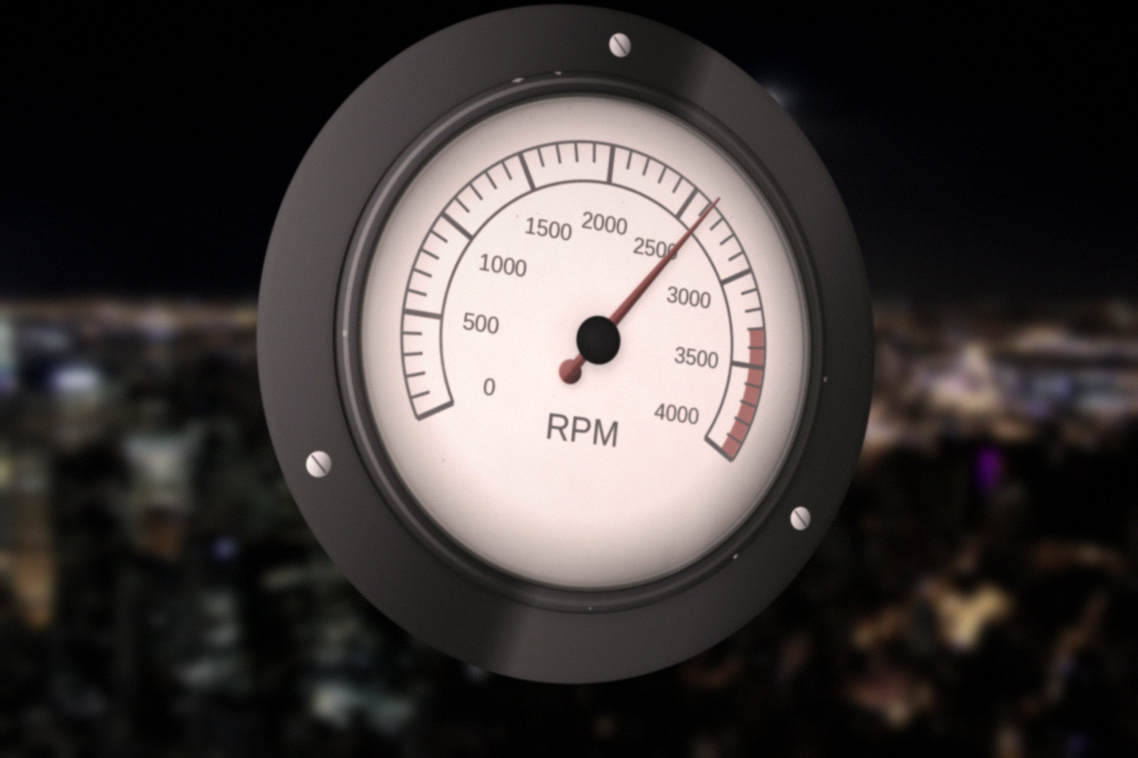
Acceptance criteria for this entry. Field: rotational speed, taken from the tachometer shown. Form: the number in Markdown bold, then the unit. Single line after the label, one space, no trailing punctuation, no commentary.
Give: **2600** rpm
